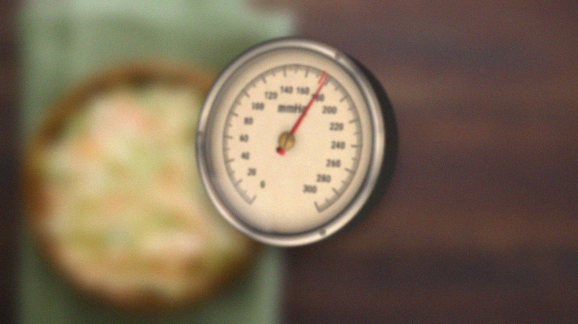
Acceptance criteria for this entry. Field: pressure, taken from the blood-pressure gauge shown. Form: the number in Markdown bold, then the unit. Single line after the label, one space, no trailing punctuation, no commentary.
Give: **180** mmHg
